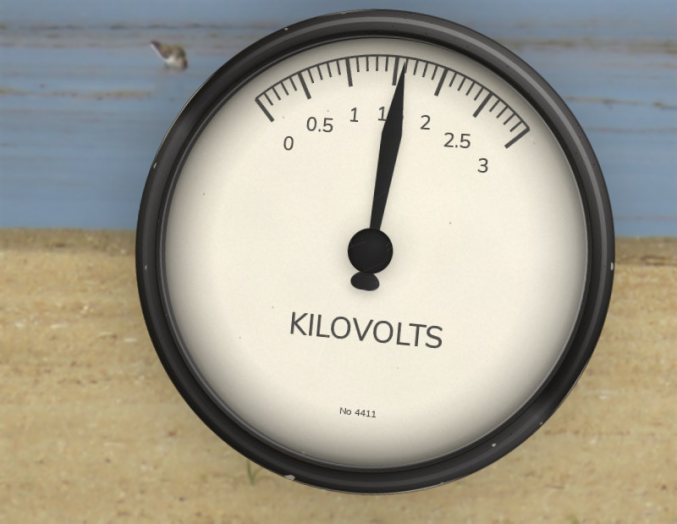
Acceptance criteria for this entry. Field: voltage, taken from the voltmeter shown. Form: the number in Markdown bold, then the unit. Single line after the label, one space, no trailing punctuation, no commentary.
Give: **1.6** kV
